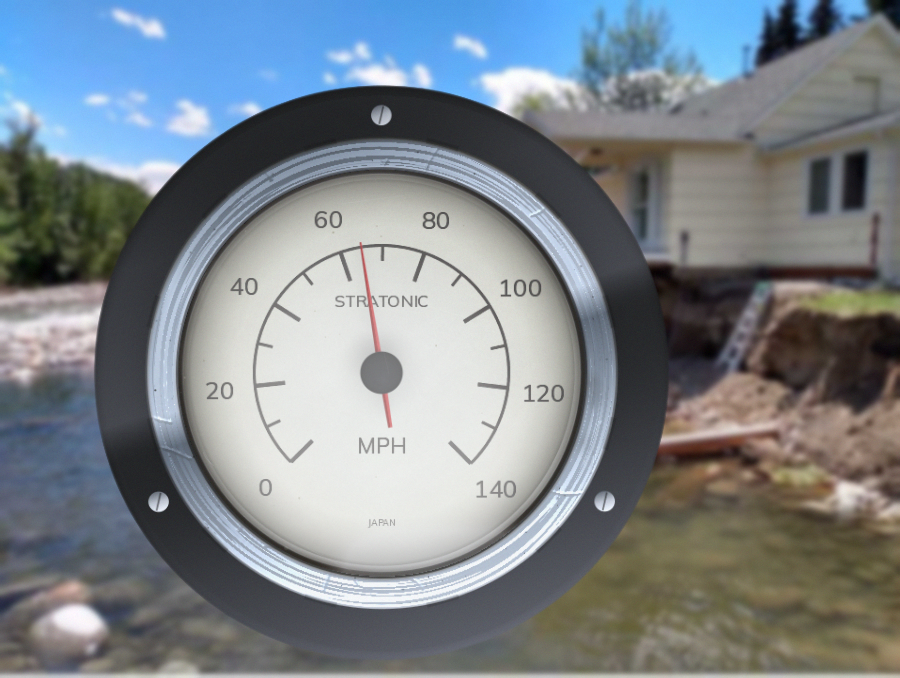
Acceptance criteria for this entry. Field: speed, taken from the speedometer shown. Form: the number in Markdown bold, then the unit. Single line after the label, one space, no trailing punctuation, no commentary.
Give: **65** mph
